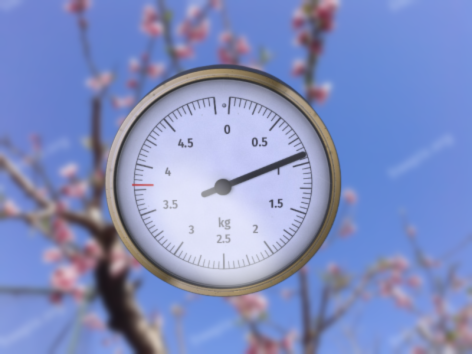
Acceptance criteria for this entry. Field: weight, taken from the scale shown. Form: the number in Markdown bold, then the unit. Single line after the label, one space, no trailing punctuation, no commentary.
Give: **0.9** kg
